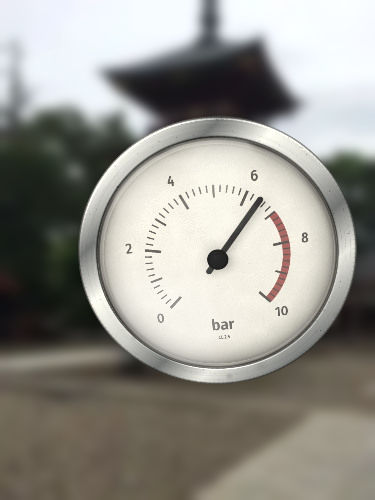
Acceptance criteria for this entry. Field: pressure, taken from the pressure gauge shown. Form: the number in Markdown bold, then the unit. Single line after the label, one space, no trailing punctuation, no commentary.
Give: **6.4** bar
